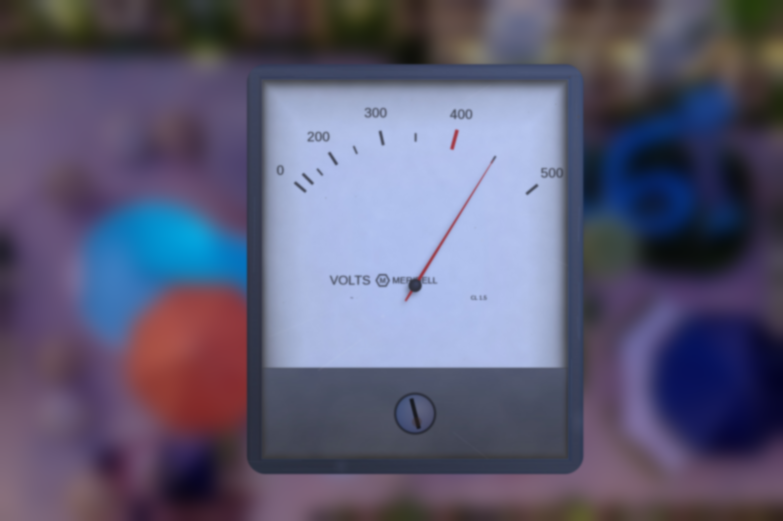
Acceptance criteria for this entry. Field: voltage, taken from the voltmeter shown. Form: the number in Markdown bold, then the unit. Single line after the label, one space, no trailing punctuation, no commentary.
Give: **450** V
